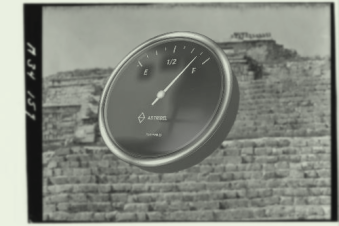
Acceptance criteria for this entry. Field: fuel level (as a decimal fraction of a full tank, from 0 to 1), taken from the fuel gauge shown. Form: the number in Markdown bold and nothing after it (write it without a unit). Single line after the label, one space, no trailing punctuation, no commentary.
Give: **0.875**
